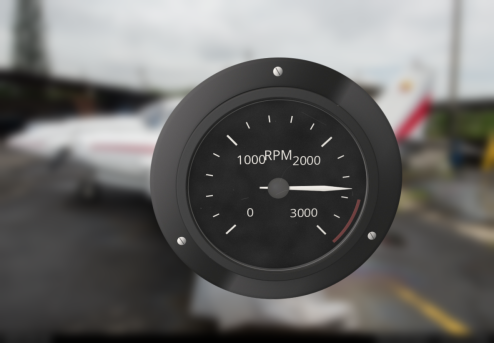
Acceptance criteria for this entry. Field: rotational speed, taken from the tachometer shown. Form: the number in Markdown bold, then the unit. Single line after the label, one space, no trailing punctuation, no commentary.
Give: **2500** rpm
